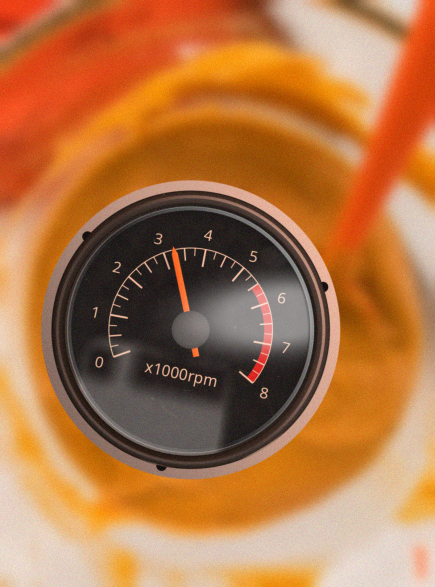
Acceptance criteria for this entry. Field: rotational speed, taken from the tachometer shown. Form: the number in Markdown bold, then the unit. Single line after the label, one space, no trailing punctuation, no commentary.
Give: **3250** rpm
